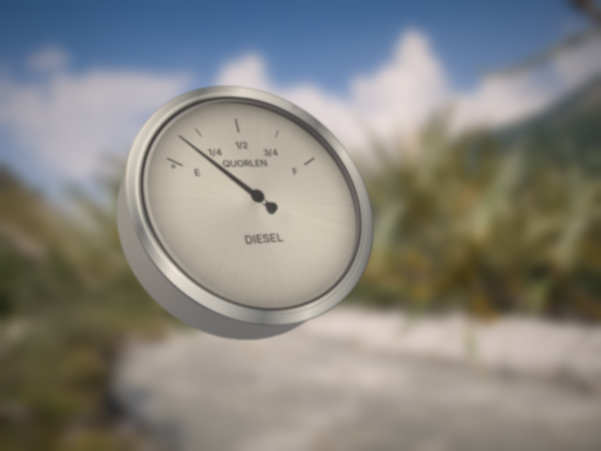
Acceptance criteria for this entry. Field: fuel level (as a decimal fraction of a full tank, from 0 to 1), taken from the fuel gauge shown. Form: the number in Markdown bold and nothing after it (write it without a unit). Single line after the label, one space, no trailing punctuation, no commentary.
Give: **0.125**
